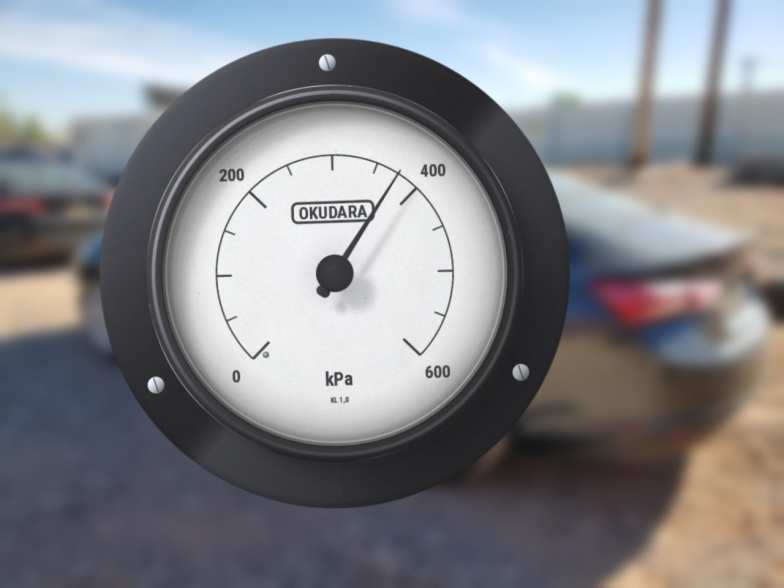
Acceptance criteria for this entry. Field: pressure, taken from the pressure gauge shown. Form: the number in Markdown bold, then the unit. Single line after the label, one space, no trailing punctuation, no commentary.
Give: **375** kPa
